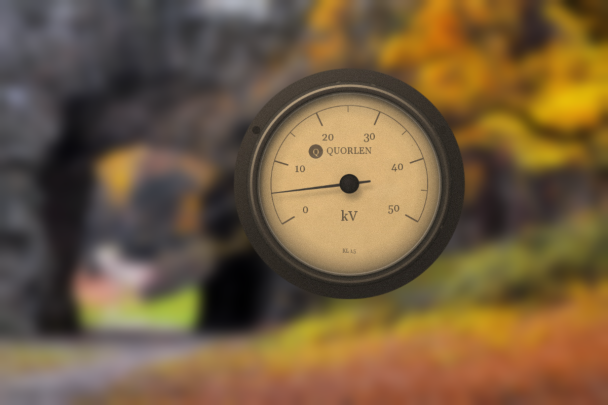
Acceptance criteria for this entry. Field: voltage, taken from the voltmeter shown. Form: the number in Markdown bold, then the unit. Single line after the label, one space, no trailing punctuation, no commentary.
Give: **5** kV
